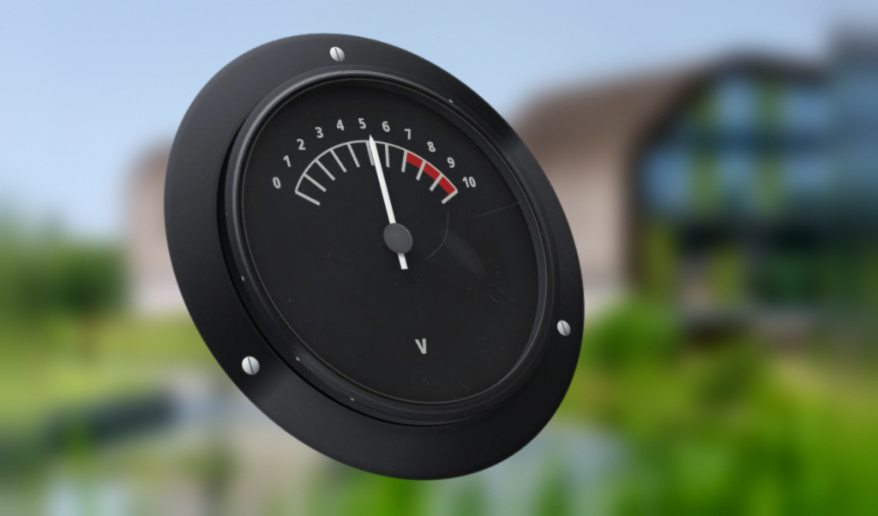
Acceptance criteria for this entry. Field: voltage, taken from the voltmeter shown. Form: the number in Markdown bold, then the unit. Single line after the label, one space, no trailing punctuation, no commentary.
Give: **5** V
